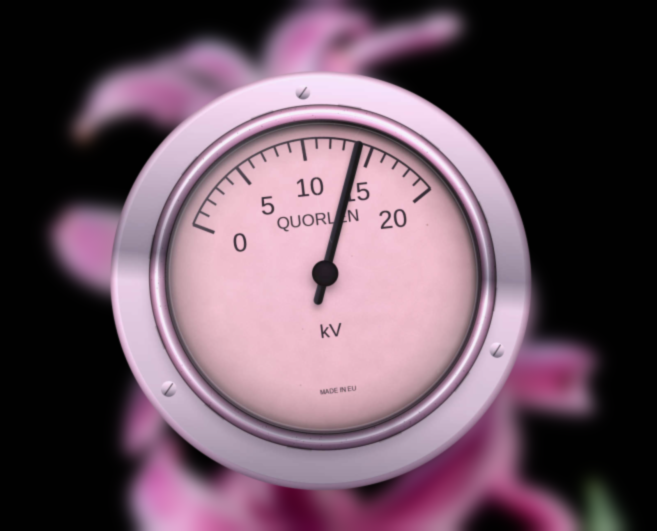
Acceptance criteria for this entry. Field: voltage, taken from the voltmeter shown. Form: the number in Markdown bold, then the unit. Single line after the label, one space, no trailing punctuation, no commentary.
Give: **14** kV
